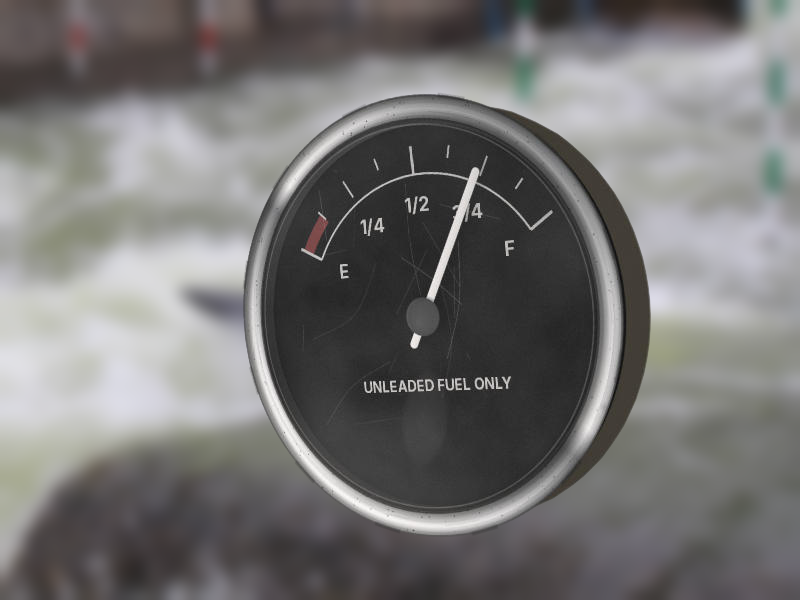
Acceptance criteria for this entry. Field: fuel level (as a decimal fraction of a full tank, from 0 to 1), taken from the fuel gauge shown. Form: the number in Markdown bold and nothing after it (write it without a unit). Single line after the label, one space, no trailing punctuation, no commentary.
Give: **0.75**
